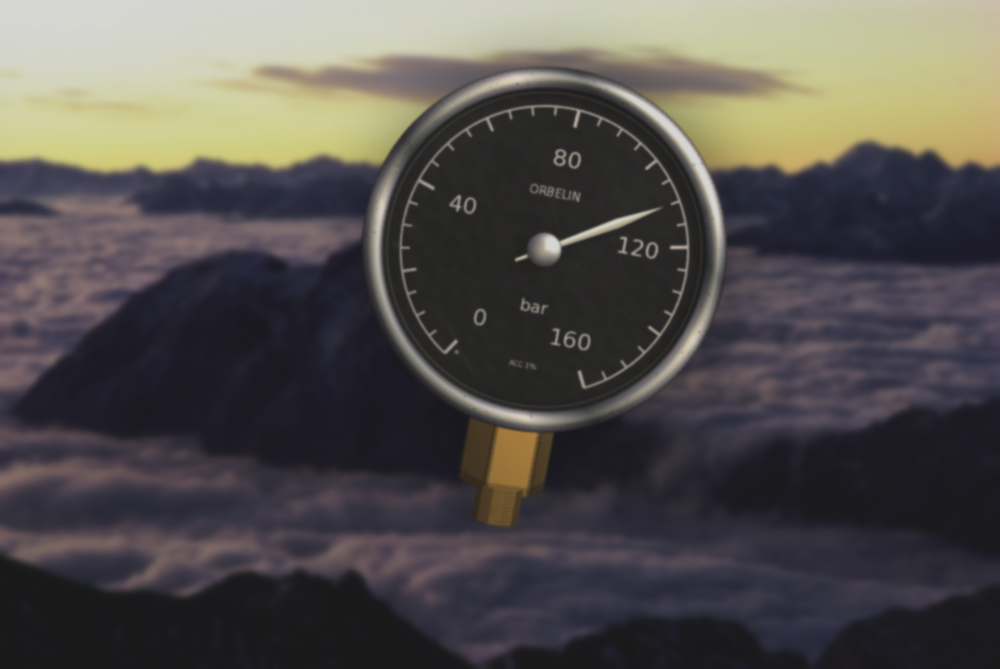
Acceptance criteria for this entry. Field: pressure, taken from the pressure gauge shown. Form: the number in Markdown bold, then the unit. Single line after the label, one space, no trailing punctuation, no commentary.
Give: **110** bar
